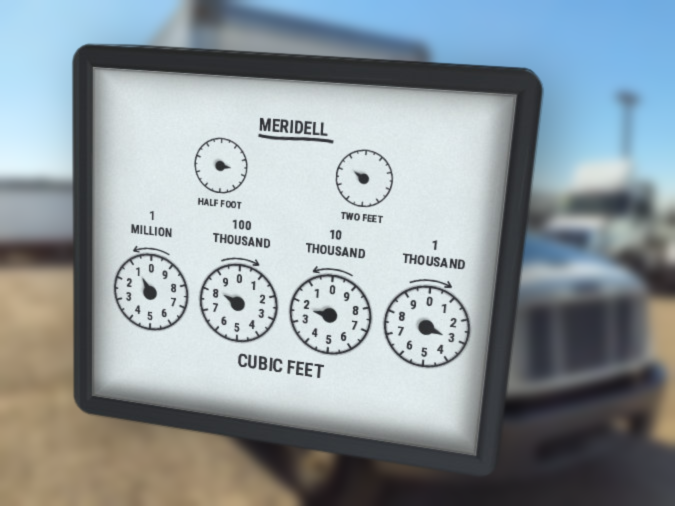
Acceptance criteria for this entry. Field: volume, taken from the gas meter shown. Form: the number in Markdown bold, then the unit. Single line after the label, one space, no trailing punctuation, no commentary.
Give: **82300** ft³
